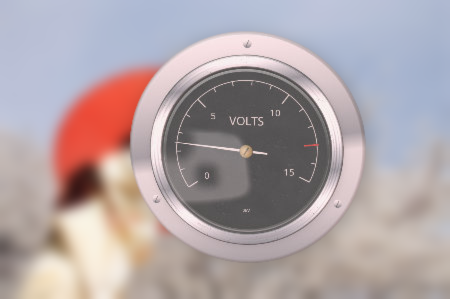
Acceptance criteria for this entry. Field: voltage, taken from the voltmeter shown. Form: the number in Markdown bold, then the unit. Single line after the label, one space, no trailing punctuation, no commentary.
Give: **2.5** V
